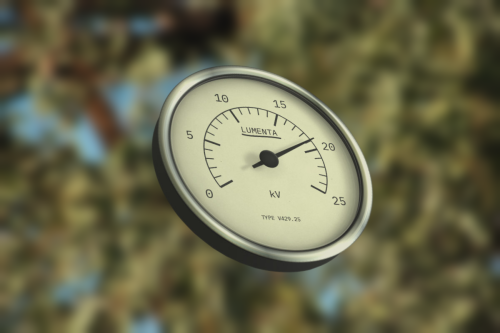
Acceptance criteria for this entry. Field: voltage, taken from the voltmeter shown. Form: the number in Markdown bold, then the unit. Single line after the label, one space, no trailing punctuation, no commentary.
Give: **19** kV
